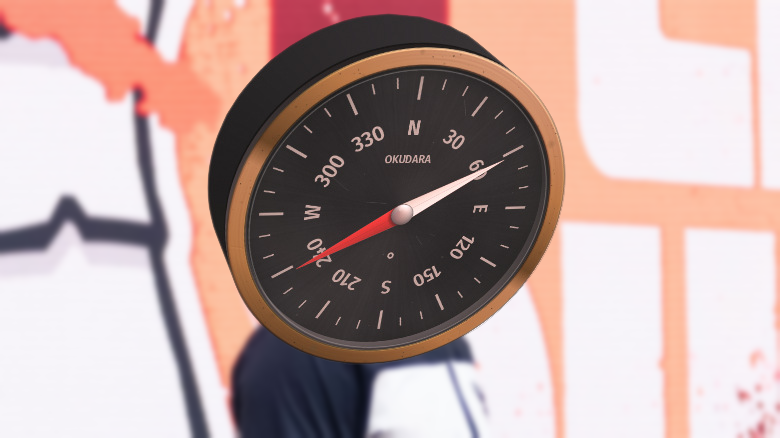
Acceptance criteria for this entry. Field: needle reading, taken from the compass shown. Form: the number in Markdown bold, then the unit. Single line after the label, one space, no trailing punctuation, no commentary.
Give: **240** °
